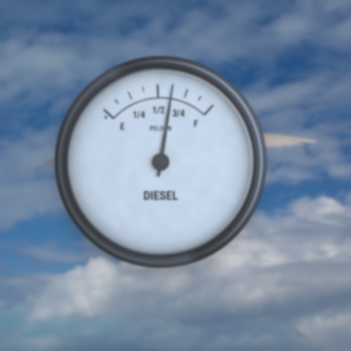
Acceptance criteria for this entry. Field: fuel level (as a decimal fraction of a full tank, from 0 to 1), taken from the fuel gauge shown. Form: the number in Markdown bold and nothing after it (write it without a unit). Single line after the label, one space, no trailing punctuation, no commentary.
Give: **0.625**
